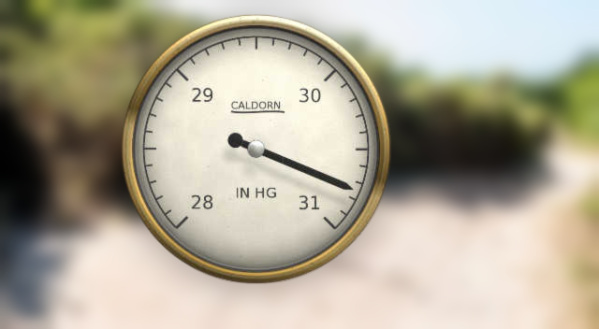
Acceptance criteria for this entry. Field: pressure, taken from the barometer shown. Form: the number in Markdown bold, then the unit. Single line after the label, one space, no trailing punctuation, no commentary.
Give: **30.75** inHg
